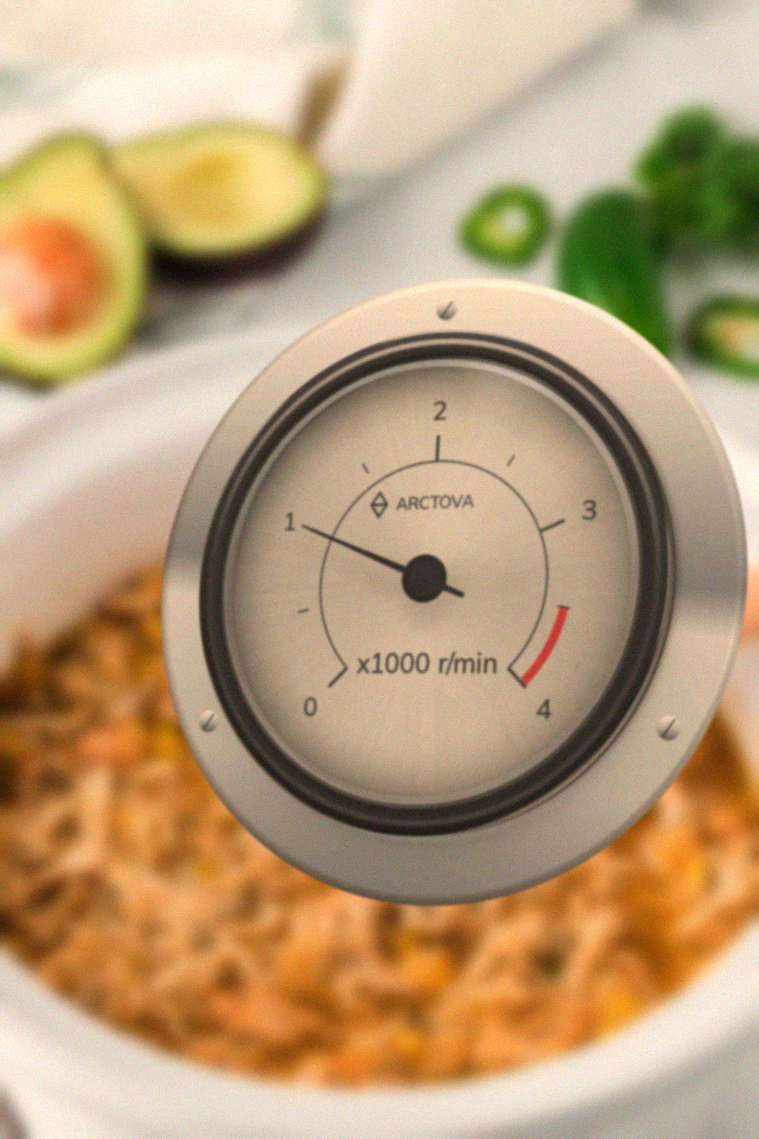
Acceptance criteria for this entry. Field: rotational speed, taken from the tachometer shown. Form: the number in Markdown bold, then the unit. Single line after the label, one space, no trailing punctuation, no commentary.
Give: **1000** rpm
